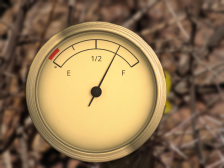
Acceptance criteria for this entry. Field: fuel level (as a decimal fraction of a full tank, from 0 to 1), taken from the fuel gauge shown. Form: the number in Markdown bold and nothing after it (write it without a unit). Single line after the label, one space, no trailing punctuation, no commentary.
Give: **0.75**
